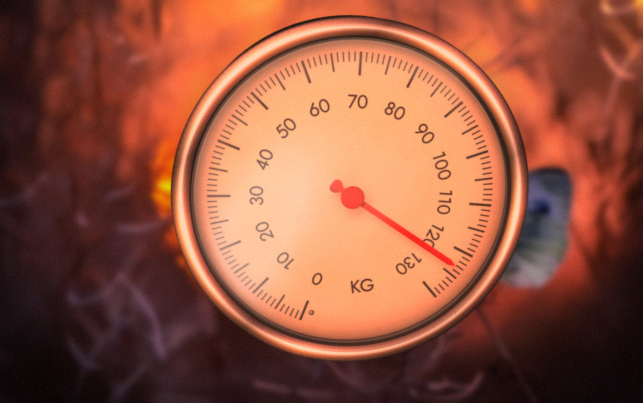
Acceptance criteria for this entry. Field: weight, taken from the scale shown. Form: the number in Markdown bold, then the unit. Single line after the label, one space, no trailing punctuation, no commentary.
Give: **123** kg
